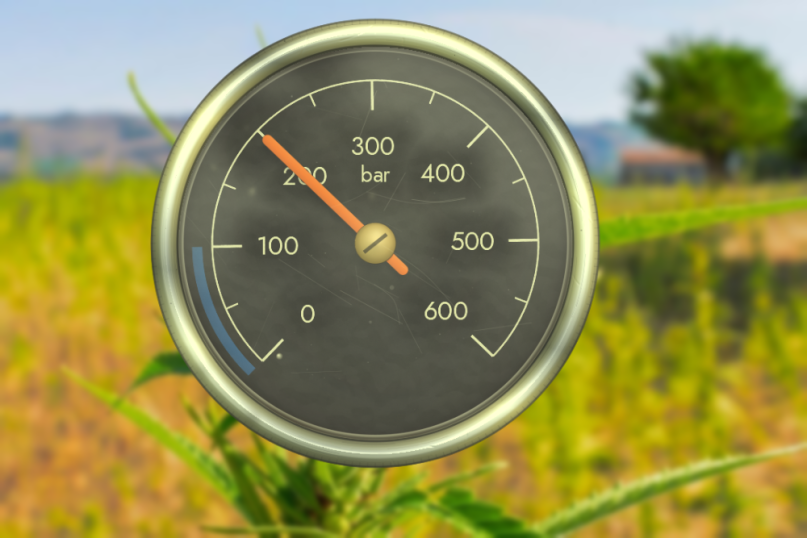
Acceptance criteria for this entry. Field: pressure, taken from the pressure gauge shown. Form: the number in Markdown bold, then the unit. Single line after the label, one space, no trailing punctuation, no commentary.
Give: **200** bar
